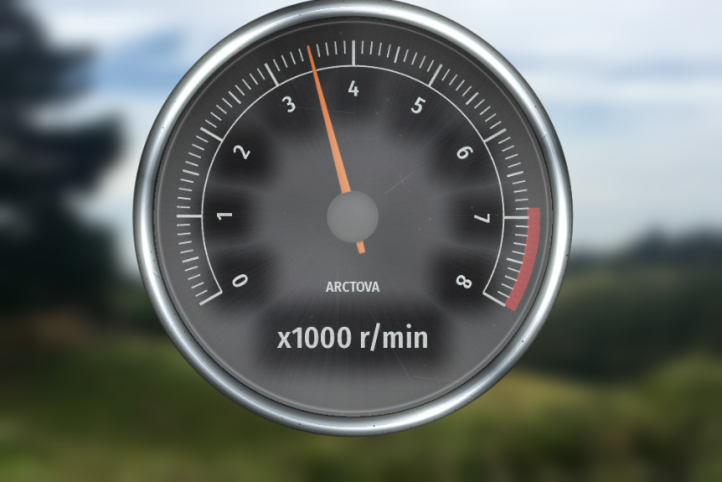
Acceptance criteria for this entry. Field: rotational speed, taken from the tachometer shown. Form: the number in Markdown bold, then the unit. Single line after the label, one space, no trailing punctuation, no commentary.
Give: **3500** rpm
